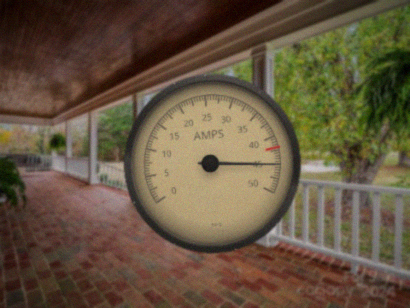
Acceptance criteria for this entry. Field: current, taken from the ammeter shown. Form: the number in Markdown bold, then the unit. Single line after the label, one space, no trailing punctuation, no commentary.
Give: **45** A
